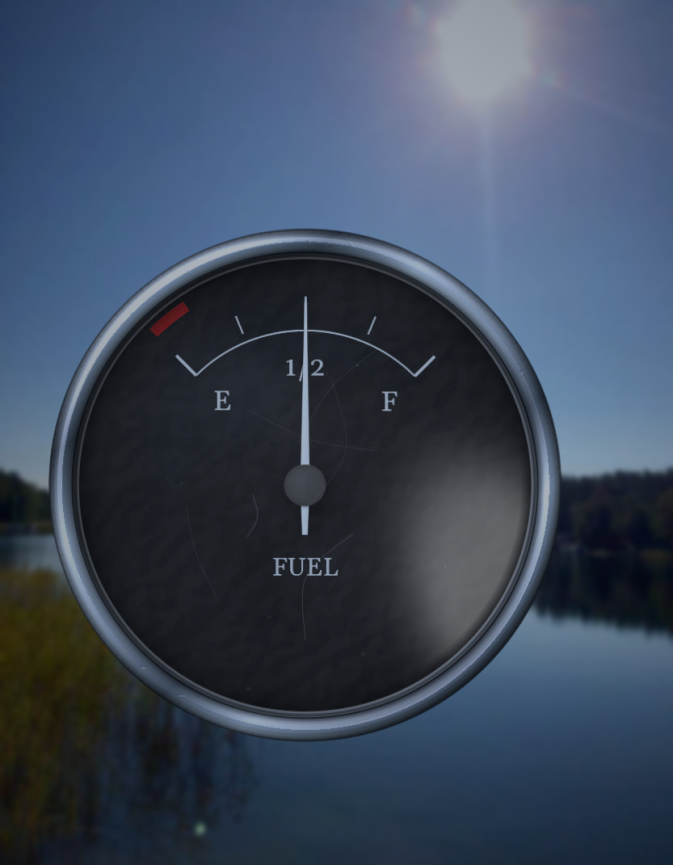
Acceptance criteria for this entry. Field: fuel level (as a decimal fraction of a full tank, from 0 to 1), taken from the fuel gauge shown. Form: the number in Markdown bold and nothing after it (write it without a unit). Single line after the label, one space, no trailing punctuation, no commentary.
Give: **0.5**
